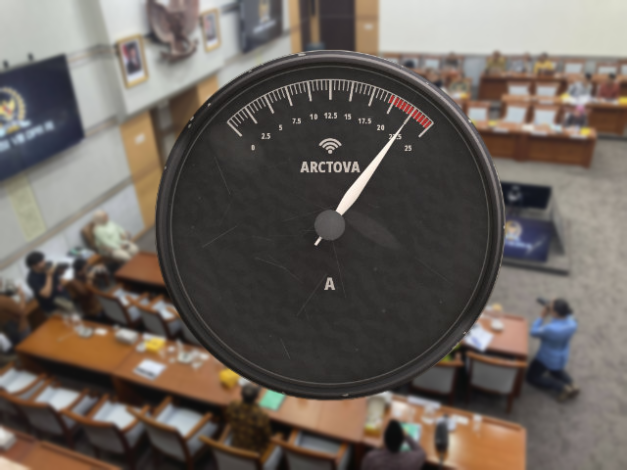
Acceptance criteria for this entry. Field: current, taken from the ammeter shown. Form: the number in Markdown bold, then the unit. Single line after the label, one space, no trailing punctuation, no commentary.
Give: **22.5** A
